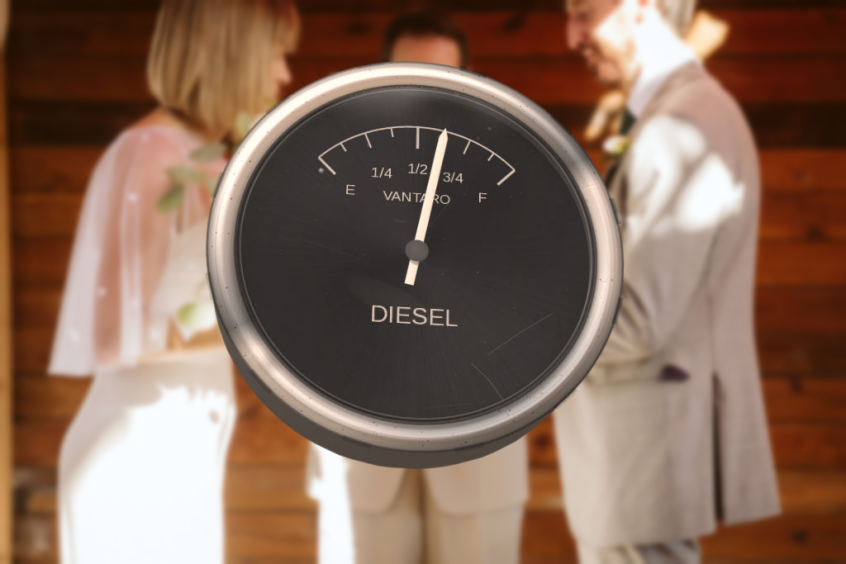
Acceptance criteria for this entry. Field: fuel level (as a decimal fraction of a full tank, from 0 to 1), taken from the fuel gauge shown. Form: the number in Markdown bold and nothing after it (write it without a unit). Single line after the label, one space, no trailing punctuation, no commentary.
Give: **0.625**
